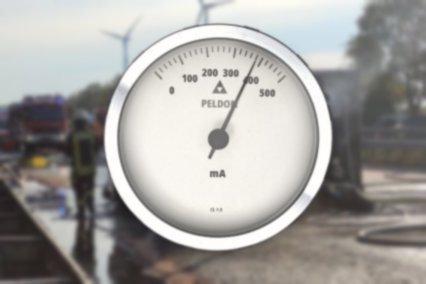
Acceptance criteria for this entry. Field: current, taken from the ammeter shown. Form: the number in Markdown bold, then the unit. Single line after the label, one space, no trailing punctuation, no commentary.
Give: **380** mA
